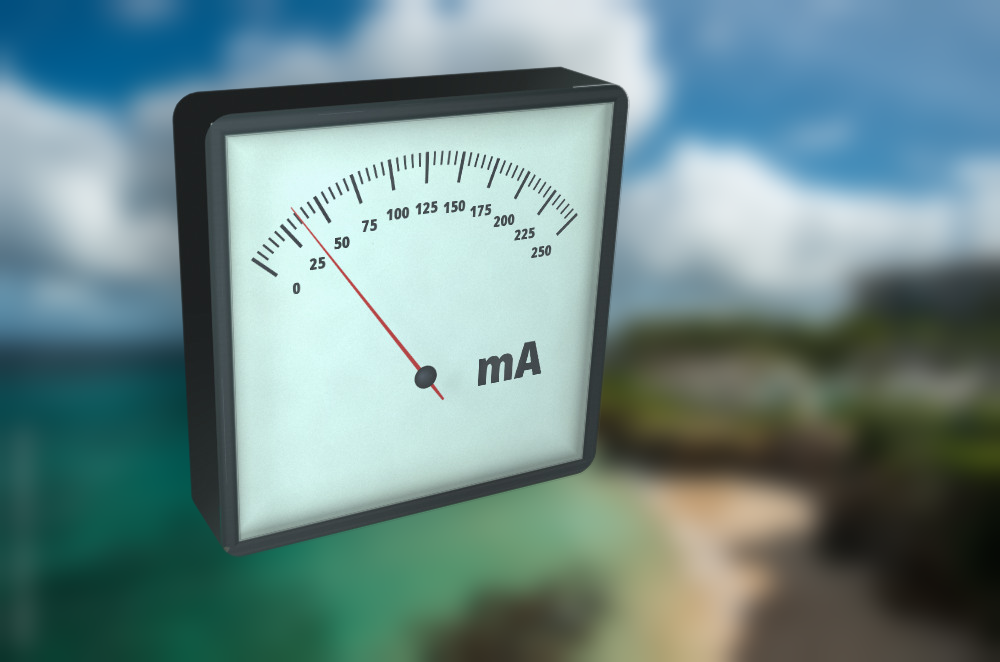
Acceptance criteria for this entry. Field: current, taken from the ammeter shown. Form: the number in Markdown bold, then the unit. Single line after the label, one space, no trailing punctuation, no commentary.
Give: **35** mA
